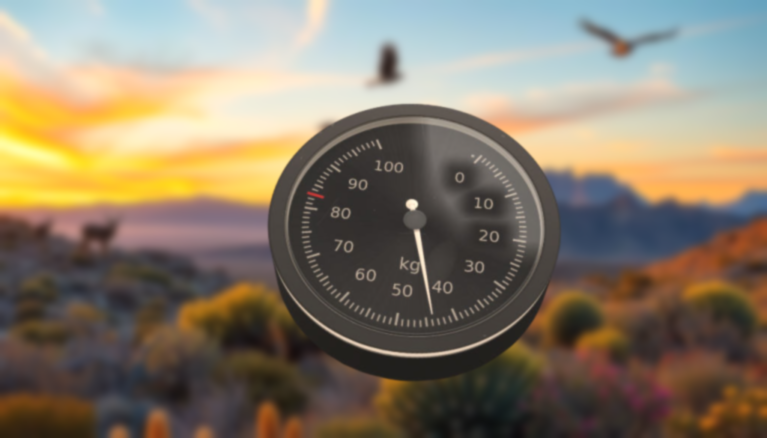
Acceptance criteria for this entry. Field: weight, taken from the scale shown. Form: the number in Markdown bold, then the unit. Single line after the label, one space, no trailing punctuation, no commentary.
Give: **44** kg
